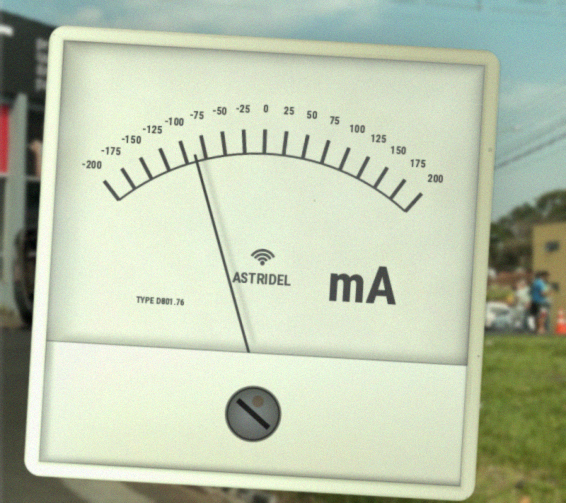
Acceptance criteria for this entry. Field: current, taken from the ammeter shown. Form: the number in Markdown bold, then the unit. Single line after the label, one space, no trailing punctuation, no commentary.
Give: **-87.5** mA
